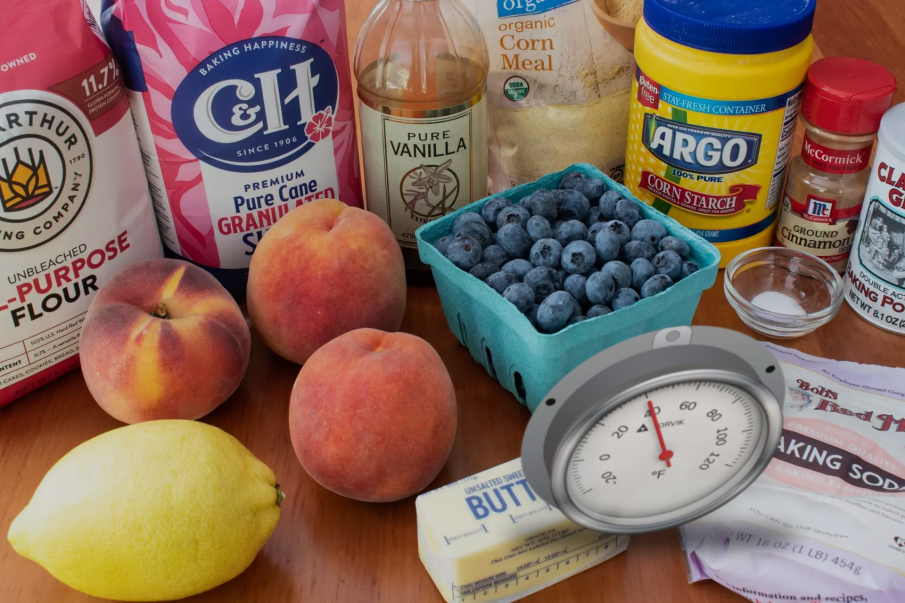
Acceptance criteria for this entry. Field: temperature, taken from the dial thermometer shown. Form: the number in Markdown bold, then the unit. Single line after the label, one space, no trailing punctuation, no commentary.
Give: **40** °F
